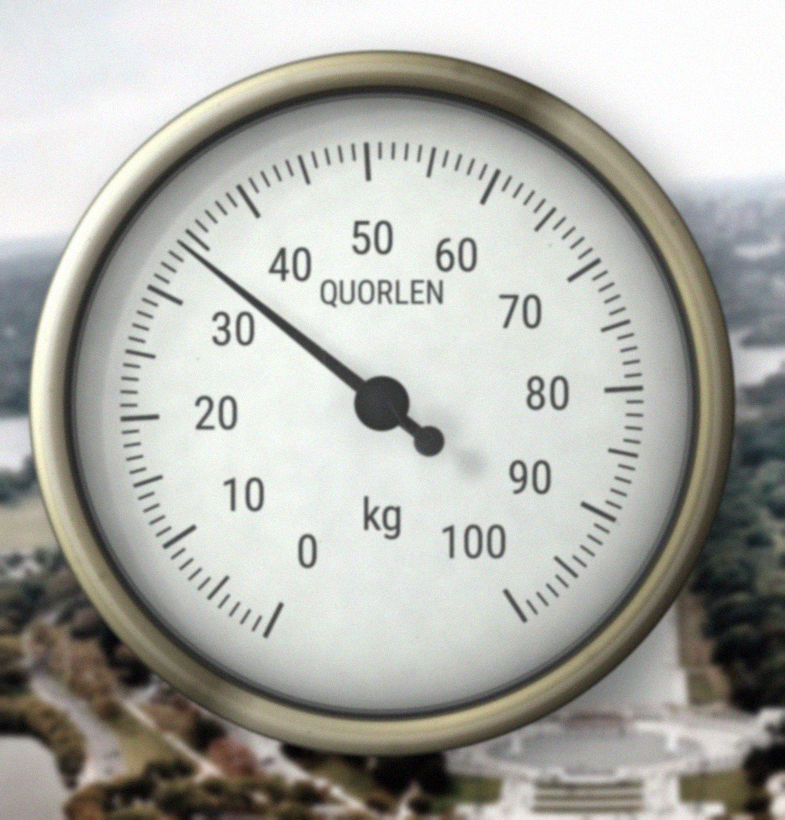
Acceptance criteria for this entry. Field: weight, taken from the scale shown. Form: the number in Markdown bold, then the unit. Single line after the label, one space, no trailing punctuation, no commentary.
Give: **34** kg
